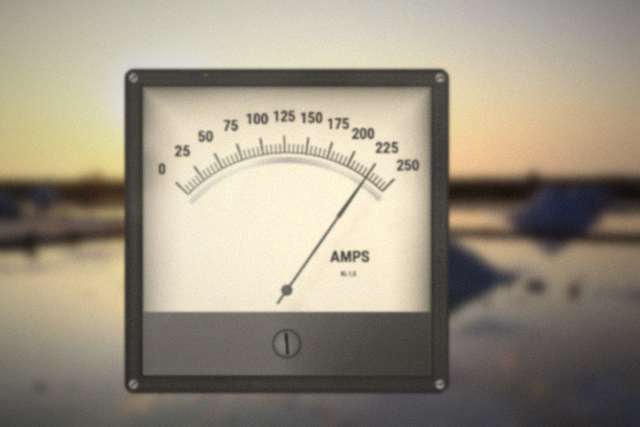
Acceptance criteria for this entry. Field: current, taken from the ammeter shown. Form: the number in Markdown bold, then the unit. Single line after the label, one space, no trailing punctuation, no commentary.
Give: **225** A
